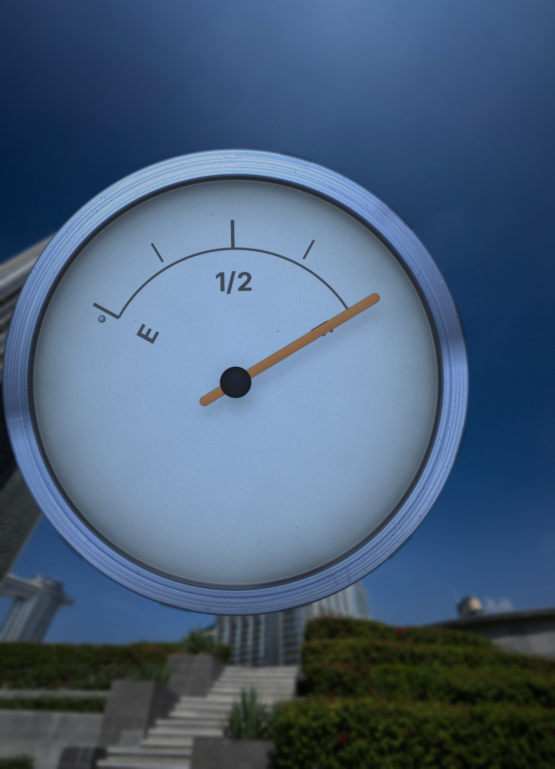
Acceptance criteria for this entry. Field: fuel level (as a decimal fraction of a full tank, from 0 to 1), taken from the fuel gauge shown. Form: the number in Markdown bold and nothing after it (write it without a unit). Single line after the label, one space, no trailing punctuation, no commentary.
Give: **1**
